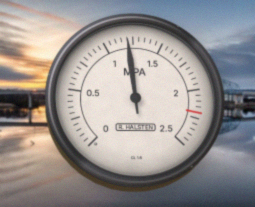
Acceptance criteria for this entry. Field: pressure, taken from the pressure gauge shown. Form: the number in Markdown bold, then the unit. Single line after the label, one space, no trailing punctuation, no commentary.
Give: **1.2** MPa
